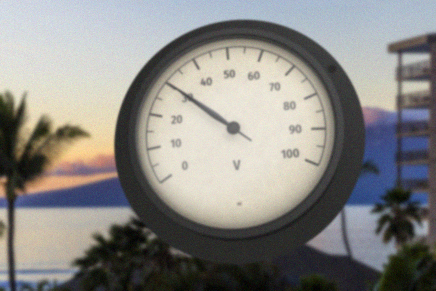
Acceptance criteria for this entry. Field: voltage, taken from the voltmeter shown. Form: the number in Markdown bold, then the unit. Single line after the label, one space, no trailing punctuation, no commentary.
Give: **30** V
